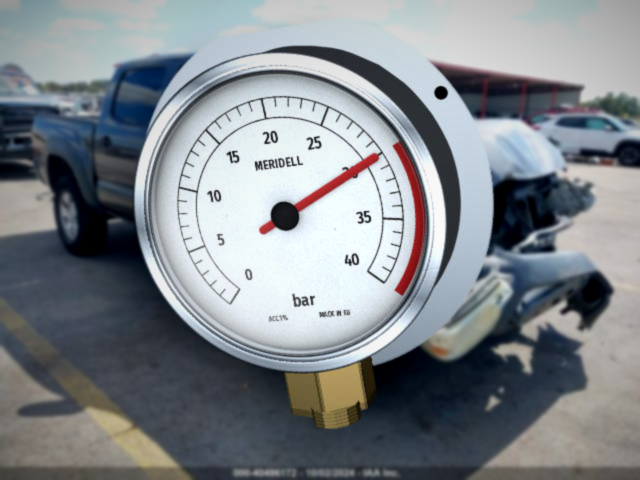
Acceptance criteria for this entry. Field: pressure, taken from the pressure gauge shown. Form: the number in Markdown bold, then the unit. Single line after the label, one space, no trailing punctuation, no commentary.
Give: **30** bar
